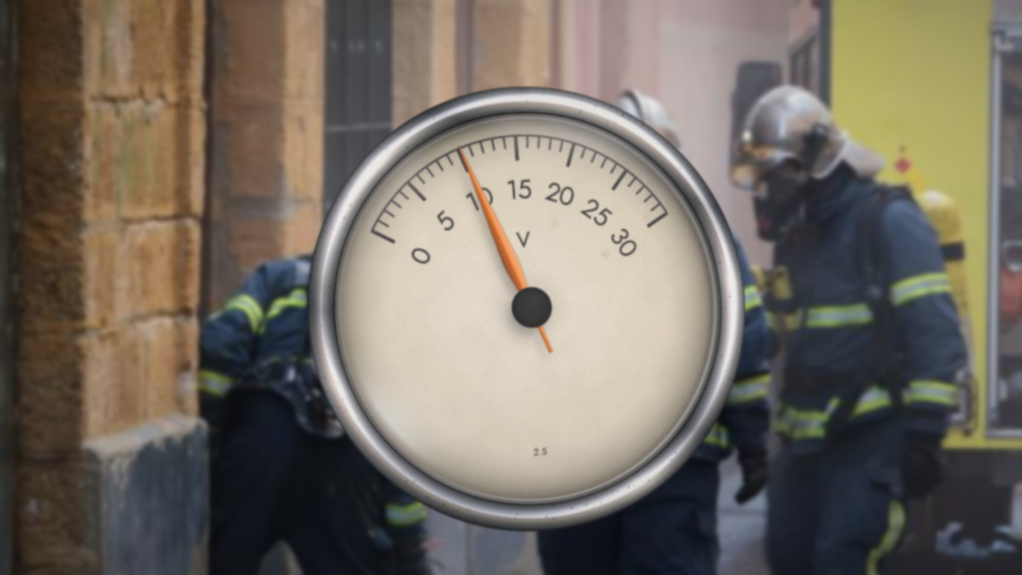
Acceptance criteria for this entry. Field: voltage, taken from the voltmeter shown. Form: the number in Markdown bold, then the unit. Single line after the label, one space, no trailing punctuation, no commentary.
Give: **10** V
